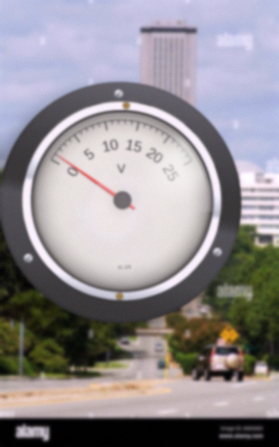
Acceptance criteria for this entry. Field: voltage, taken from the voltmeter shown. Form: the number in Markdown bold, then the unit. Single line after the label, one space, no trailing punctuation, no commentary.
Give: **1** V
